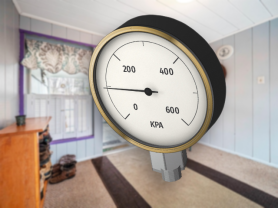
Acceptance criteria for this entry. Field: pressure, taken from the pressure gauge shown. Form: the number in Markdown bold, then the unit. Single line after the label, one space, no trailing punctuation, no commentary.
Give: **100** kPa
